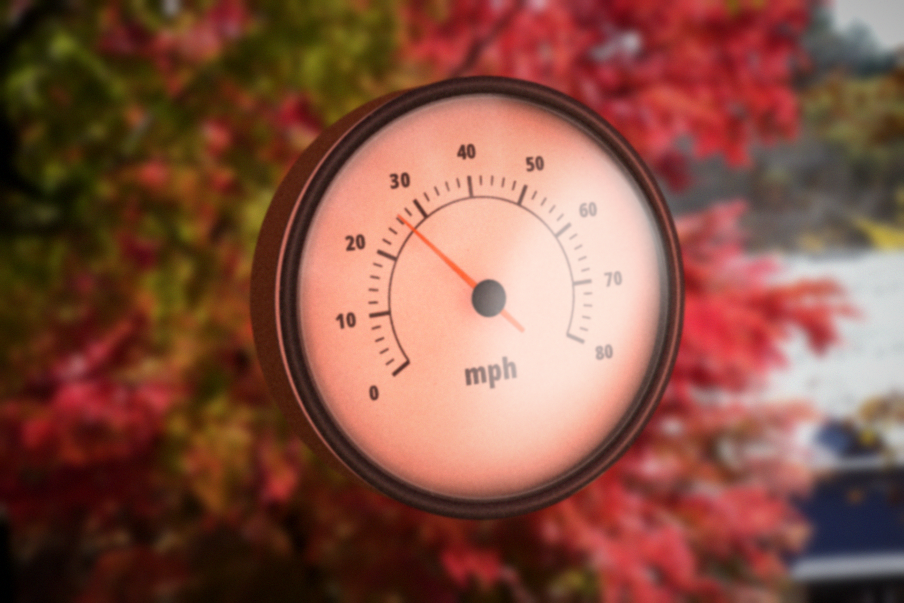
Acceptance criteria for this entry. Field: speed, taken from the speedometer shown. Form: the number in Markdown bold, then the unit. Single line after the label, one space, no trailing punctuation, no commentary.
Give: **26** mph
